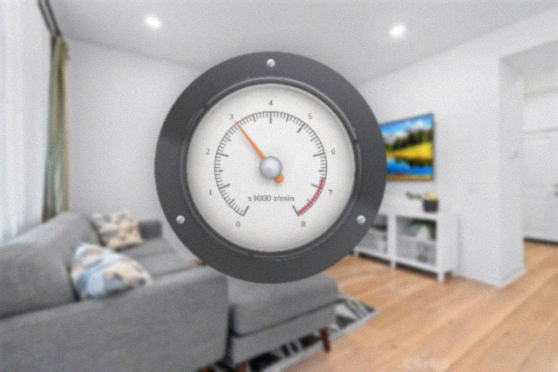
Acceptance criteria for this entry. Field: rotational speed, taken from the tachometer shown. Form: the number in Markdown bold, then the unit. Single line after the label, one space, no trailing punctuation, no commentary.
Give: **3000** rpm
